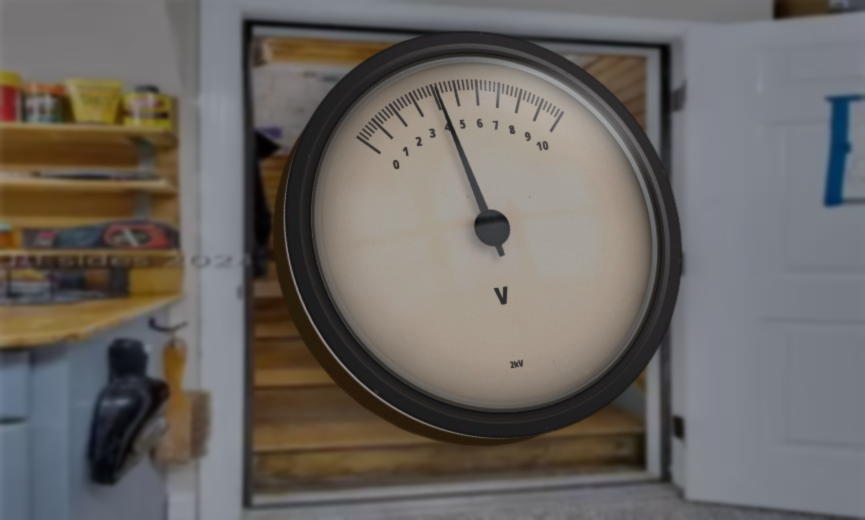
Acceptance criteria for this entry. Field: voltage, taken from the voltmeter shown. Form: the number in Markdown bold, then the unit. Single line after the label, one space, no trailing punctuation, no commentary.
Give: **4** V
